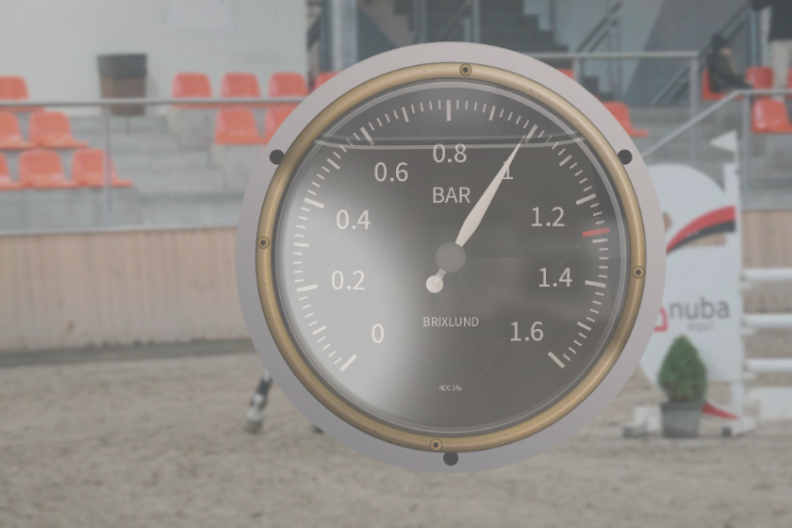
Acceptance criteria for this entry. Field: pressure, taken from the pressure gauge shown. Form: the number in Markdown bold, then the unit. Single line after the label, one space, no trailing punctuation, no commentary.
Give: **0.99** bar
